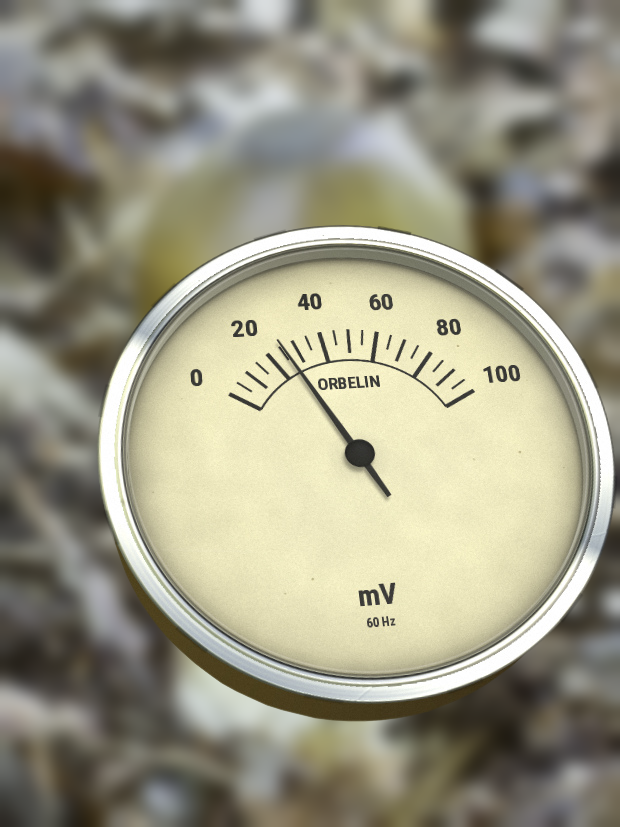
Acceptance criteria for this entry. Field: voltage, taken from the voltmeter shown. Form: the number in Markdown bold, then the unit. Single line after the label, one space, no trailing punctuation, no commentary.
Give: **25** mV
